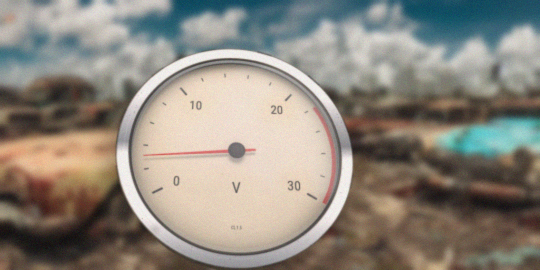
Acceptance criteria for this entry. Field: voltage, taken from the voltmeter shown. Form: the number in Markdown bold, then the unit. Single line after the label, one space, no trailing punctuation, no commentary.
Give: **3** V
